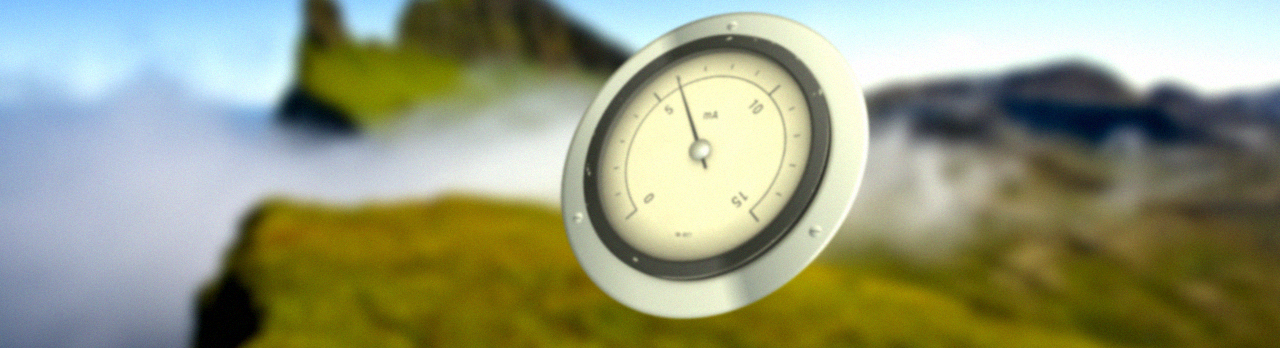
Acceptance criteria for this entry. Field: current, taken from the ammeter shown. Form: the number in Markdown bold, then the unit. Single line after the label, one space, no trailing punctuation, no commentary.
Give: **6** mA
